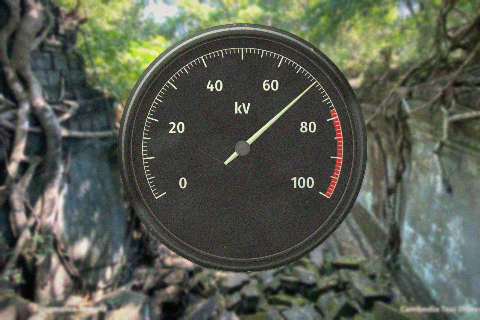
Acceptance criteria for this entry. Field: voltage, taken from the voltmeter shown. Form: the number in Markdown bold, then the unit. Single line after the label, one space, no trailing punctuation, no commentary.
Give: **70** kV
